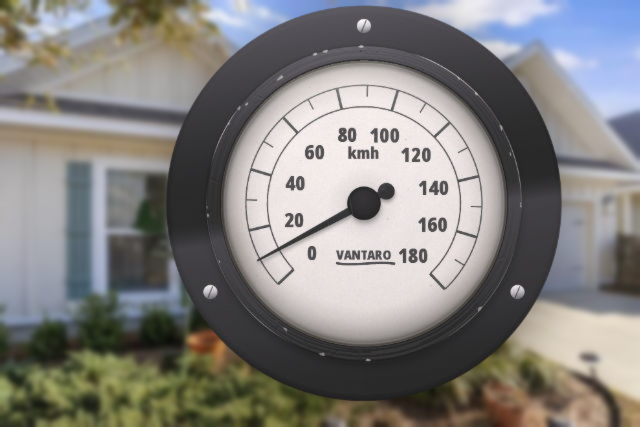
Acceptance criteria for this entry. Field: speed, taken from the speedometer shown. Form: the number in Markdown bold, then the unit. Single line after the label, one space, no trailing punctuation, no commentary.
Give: **10** km/h
